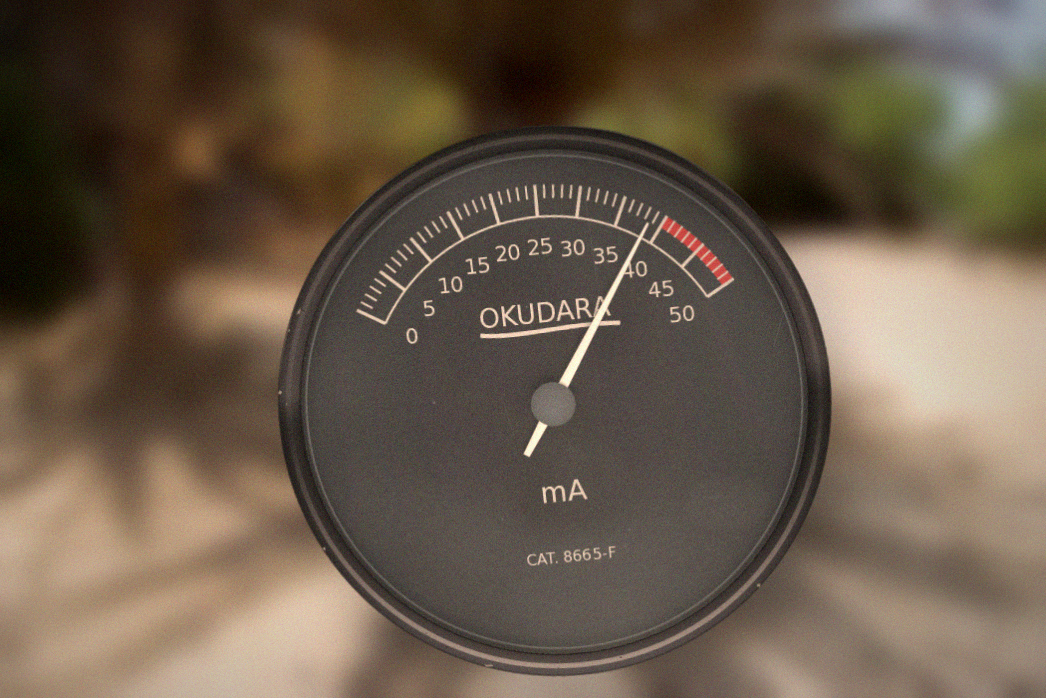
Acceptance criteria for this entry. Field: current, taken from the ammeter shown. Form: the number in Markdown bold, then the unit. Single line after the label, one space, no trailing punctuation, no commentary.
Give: **38.5** mA
